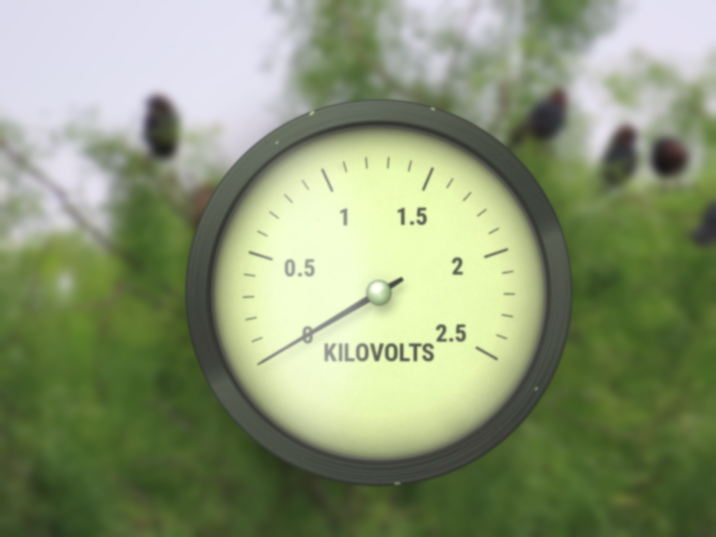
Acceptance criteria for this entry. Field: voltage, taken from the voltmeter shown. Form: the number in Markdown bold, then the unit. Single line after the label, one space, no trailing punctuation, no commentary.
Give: **0** kV
